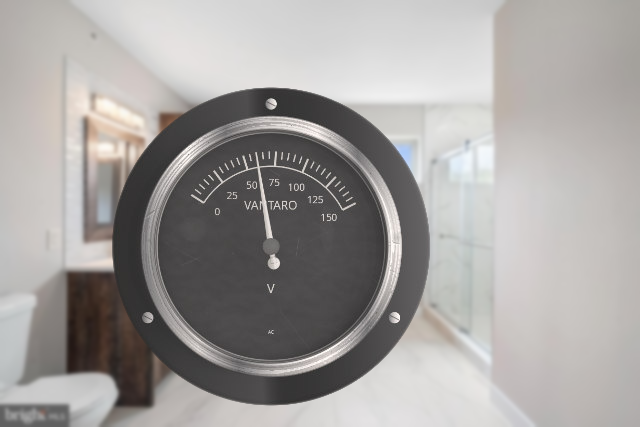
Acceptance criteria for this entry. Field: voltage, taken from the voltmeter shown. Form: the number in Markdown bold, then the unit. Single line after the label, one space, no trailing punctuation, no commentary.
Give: **60** V
